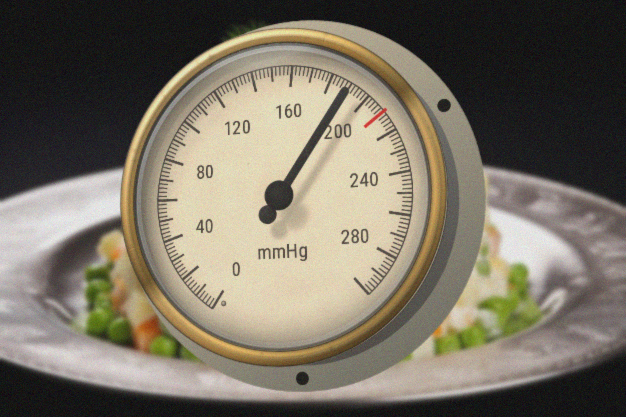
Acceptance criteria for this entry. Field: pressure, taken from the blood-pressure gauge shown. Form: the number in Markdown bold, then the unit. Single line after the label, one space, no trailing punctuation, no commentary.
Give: **190** mmHg
